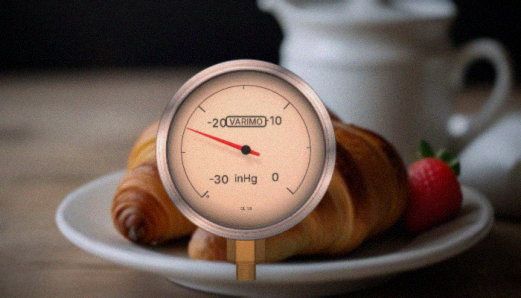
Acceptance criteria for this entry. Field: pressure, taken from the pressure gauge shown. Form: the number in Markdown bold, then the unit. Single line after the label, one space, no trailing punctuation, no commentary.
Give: **-22.5** inHg
